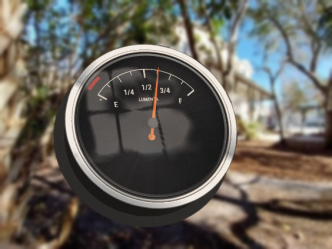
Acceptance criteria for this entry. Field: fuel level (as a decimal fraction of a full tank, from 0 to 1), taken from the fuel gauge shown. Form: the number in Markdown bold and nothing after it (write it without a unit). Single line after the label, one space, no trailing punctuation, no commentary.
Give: **0.625**
